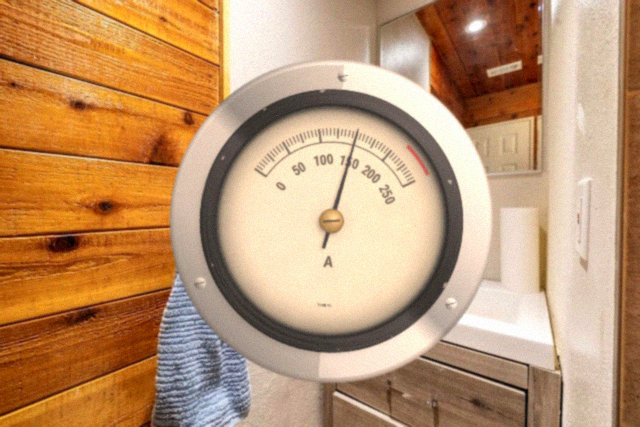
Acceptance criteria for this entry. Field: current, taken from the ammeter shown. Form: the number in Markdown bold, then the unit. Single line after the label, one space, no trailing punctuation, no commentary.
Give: **150** A
